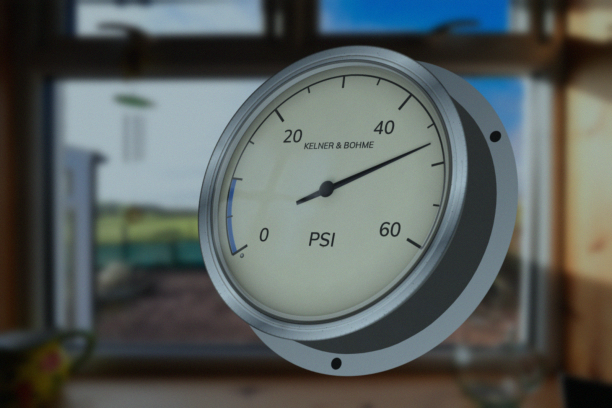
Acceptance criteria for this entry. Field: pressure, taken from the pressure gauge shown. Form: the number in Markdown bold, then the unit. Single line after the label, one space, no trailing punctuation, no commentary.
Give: **47.5** psi
